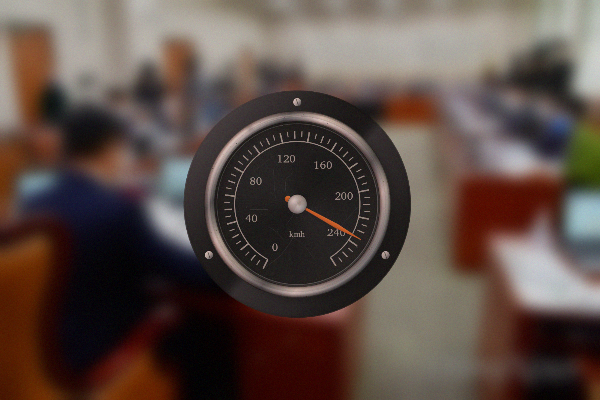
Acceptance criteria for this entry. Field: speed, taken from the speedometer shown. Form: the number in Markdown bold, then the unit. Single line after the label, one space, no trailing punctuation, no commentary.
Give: **235** km/h
